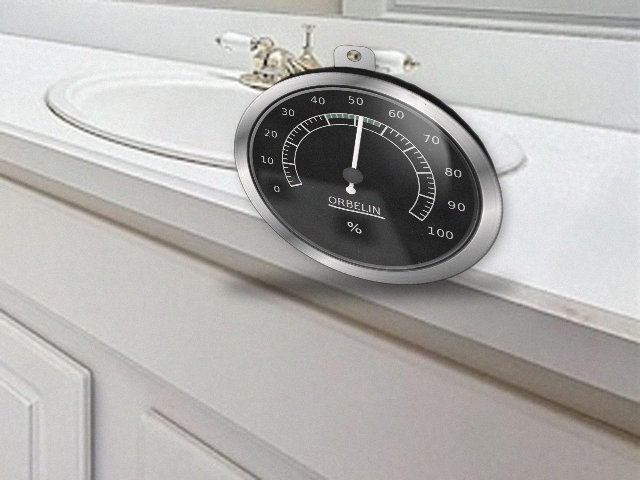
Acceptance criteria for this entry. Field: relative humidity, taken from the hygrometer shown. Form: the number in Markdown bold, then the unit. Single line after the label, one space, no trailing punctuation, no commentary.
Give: **52** %
